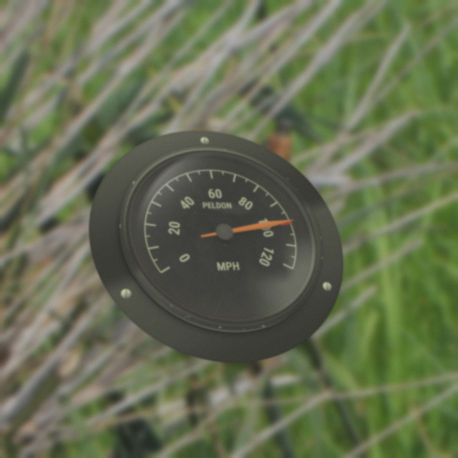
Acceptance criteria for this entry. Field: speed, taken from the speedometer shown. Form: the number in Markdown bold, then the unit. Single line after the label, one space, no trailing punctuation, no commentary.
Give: **100** mph
